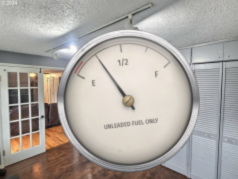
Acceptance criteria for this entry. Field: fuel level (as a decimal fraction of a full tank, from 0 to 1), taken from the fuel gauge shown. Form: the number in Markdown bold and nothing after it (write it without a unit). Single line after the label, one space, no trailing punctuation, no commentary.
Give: **0.25**
